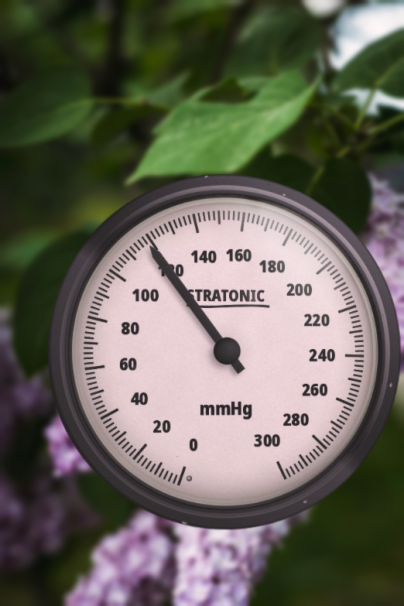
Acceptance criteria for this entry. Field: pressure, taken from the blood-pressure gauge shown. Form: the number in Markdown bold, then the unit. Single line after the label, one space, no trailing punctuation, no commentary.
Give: **118** mmHg
